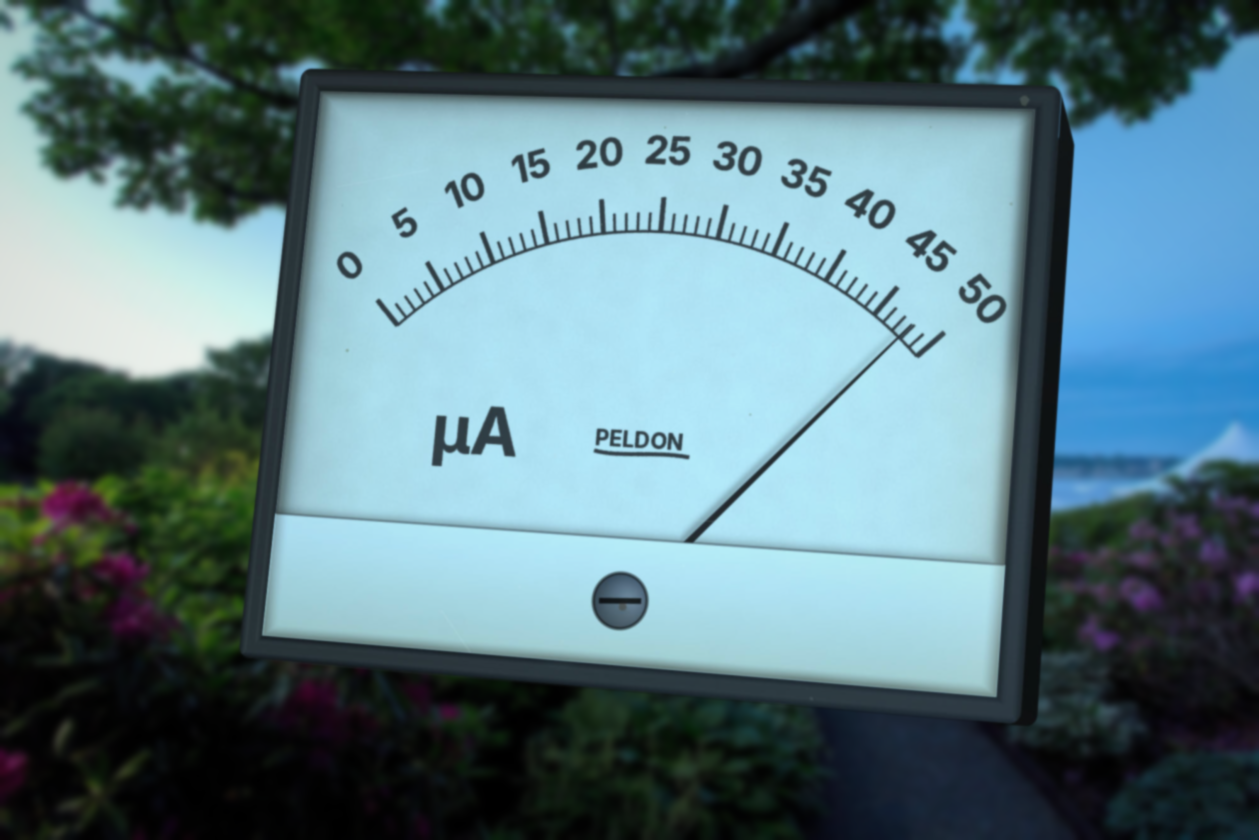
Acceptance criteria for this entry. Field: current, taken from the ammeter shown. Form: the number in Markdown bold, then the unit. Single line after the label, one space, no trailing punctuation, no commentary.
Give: **48** µA
